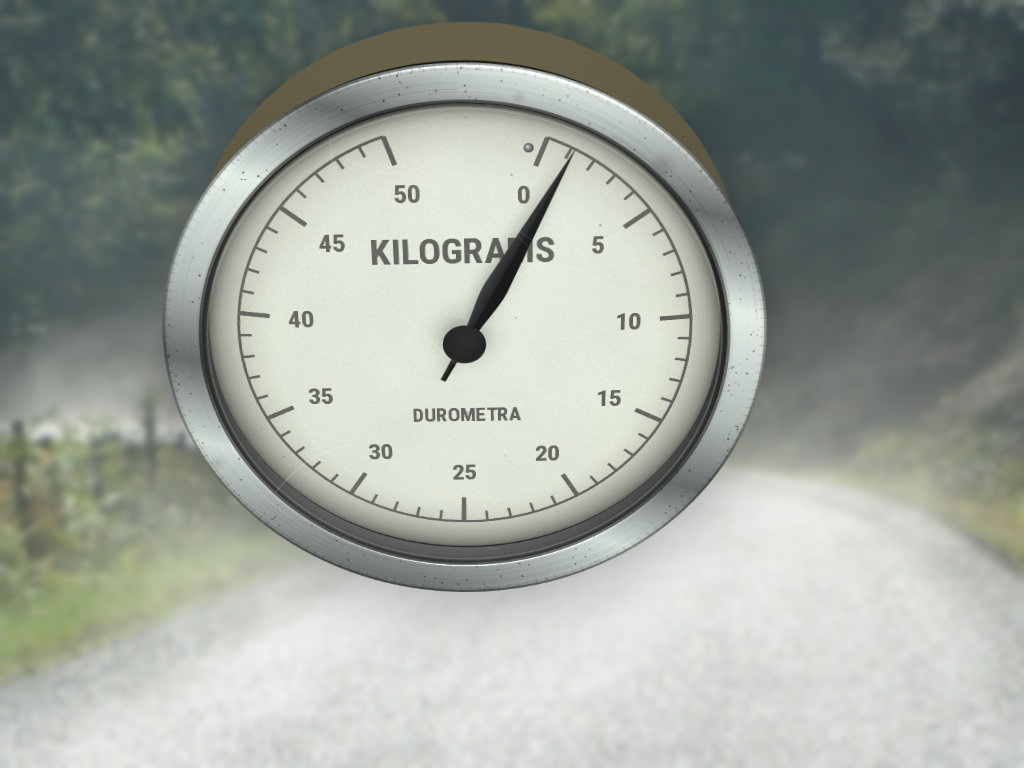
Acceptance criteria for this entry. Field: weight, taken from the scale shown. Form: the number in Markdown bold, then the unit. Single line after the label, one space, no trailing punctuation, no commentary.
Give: **1** kg
